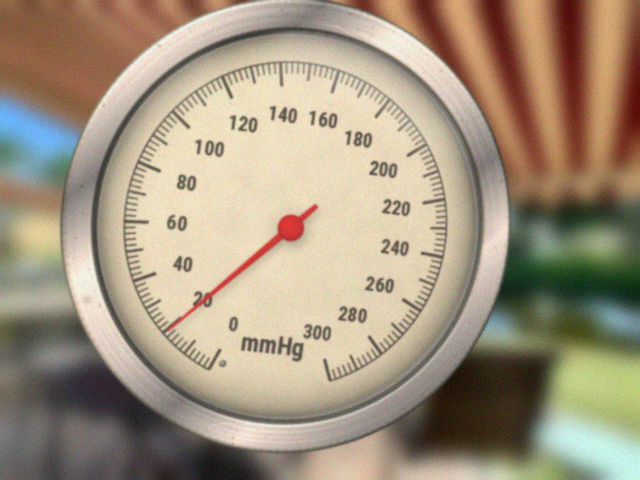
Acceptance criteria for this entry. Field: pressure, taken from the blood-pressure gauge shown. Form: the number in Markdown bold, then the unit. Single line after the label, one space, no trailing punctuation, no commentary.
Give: **20** mmHg
